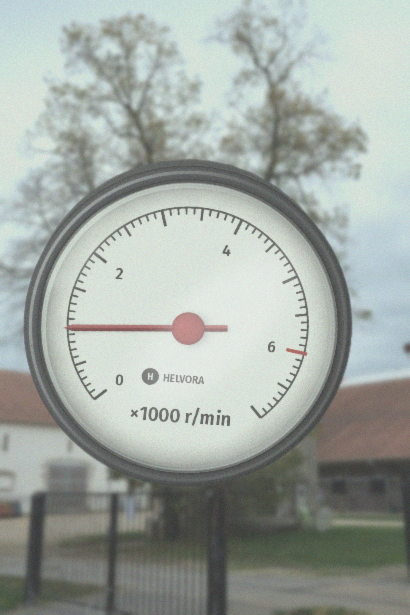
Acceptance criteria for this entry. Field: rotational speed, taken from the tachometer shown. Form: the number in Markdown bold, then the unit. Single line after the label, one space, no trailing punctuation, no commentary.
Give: **1000** rpm
